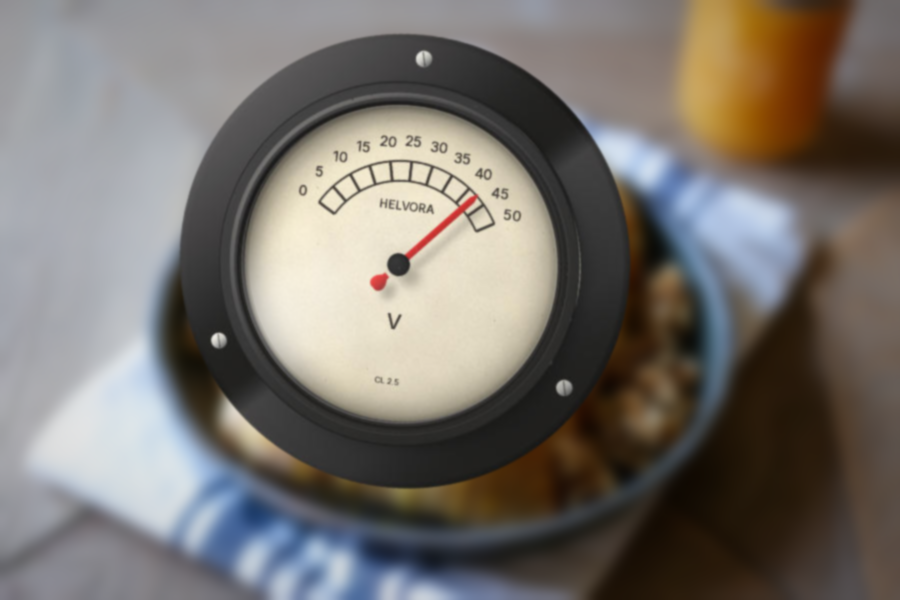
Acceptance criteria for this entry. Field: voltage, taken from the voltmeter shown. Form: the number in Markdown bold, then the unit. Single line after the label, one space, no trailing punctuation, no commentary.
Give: **42.5** V
